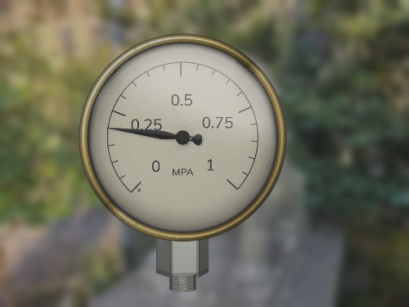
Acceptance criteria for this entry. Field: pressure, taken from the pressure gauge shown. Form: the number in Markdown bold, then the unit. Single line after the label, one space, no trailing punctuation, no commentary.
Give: **0.2** MPa
